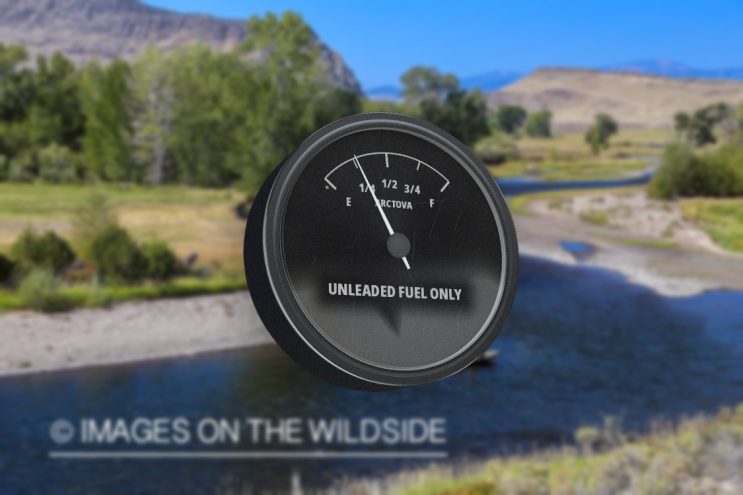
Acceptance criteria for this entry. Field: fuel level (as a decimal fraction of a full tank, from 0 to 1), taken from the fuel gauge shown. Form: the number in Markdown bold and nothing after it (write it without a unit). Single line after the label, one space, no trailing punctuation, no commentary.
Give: **0.25**
